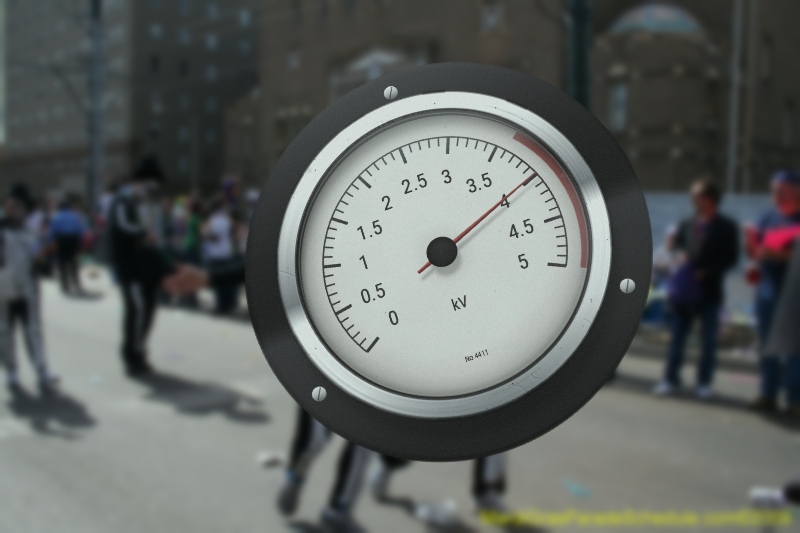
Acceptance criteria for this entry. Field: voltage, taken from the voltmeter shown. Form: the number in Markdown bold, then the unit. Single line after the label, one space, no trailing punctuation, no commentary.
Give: **4** kV
